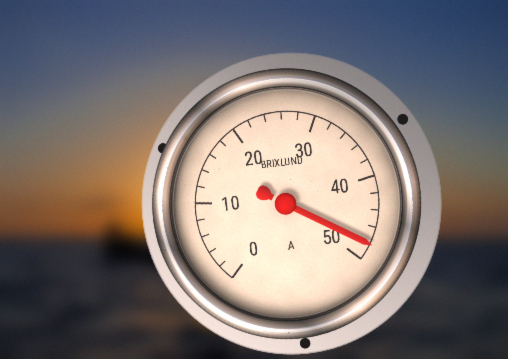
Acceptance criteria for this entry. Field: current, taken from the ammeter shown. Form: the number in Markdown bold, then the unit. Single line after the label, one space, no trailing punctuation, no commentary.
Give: **48** A
